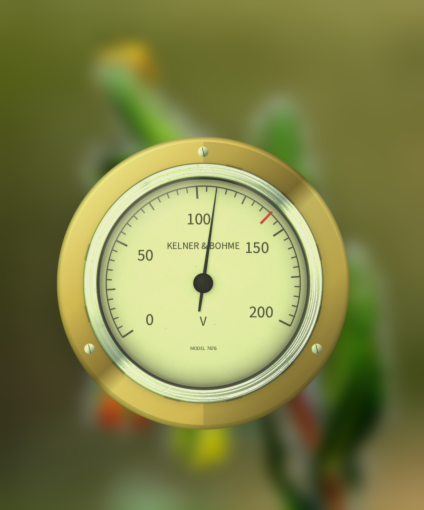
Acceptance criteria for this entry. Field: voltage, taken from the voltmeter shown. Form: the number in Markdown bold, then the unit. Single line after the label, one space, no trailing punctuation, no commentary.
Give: **110** V
